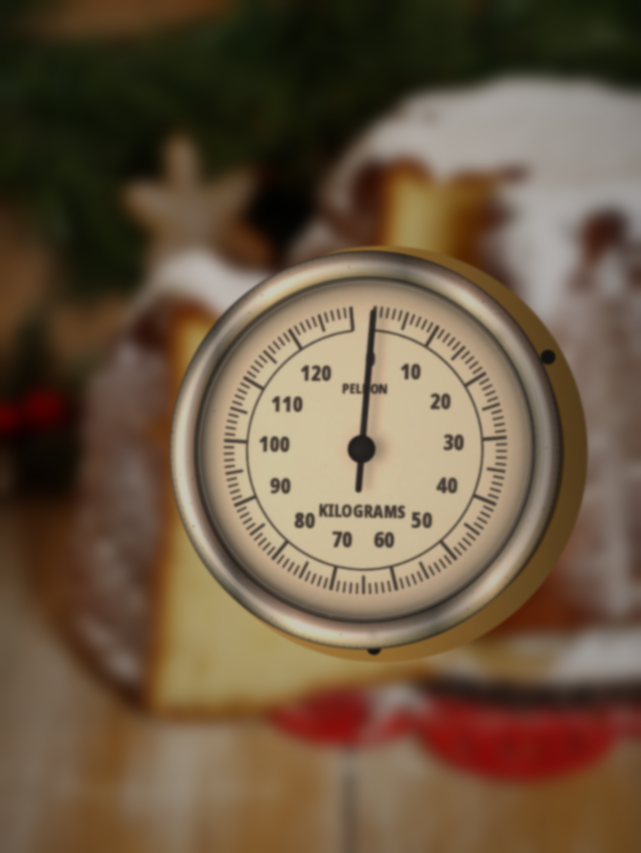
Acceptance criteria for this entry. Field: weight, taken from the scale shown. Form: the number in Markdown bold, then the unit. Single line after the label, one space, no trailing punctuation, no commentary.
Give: **0** kg
